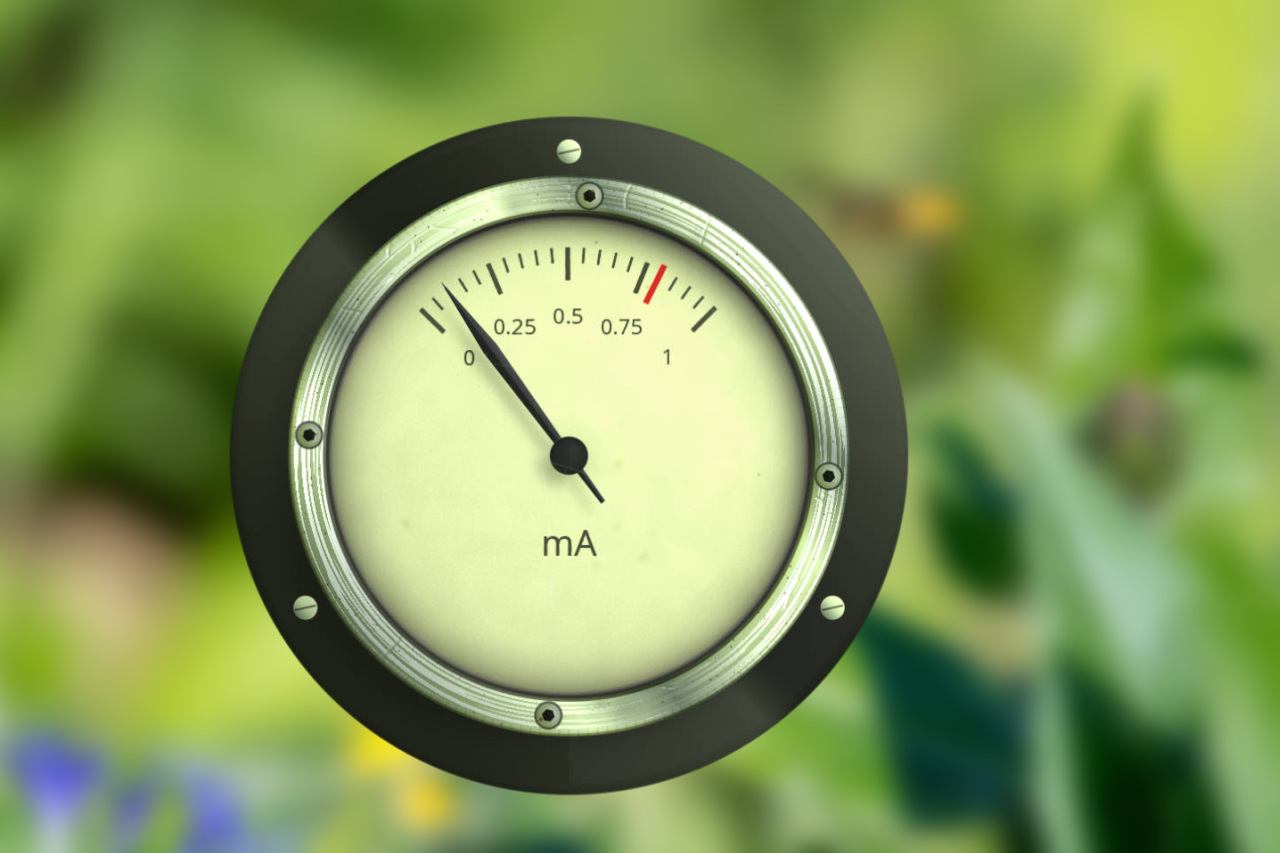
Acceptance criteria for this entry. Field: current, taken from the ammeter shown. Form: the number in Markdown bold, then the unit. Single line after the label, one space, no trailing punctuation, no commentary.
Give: **0.1** mA
